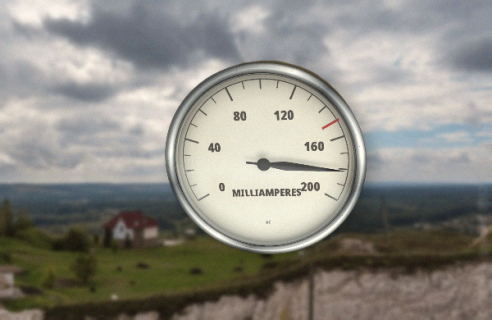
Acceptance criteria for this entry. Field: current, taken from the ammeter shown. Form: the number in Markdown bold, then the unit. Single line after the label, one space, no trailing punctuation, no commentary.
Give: **180** mA
